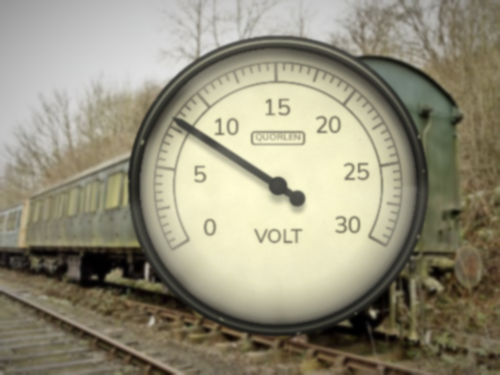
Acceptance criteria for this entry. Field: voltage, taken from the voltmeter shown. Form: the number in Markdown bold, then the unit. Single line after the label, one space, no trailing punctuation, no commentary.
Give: **8** V
